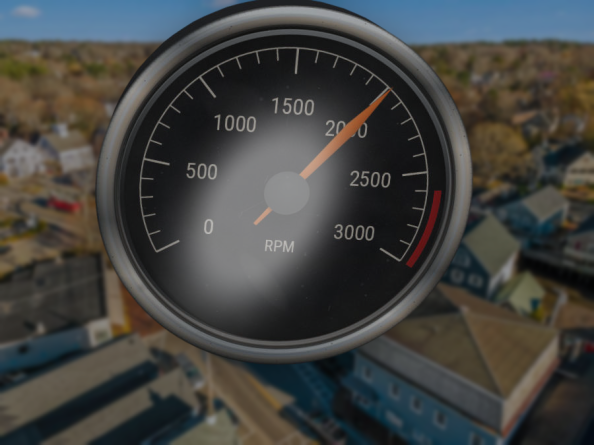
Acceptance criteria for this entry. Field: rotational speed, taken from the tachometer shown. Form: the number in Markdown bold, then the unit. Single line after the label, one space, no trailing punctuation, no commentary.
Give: **2000** rpm
